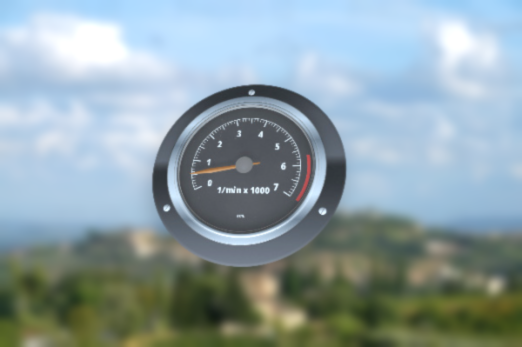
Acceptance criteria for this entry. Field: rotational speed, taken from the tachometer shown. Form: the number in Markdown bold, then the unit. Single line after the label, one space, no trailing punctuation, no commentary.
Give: **500** rpm
